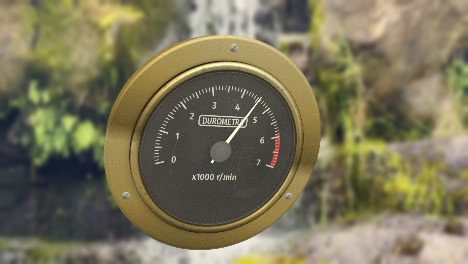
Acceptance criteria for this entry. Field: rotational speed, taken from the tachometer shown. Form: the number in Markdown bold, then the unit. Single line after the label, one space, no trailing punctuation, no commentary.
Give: **4500** rpm
